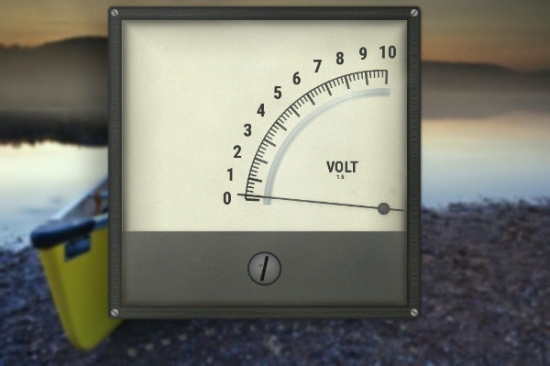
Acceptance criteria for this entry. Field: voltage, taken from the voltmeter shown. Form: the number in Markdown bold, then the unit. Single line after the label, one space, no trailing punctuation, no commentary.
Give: **0.2** V
